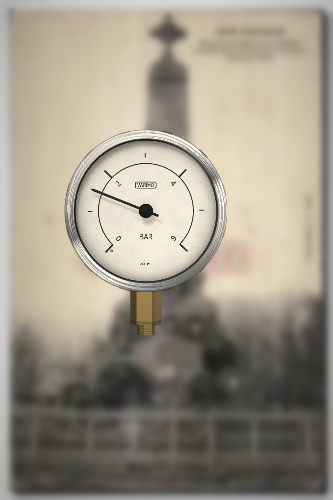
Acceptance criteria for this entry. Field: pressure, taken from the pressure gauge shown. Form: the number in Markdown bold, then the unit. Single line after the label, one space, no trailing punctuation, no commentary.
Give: **1.5** bar
